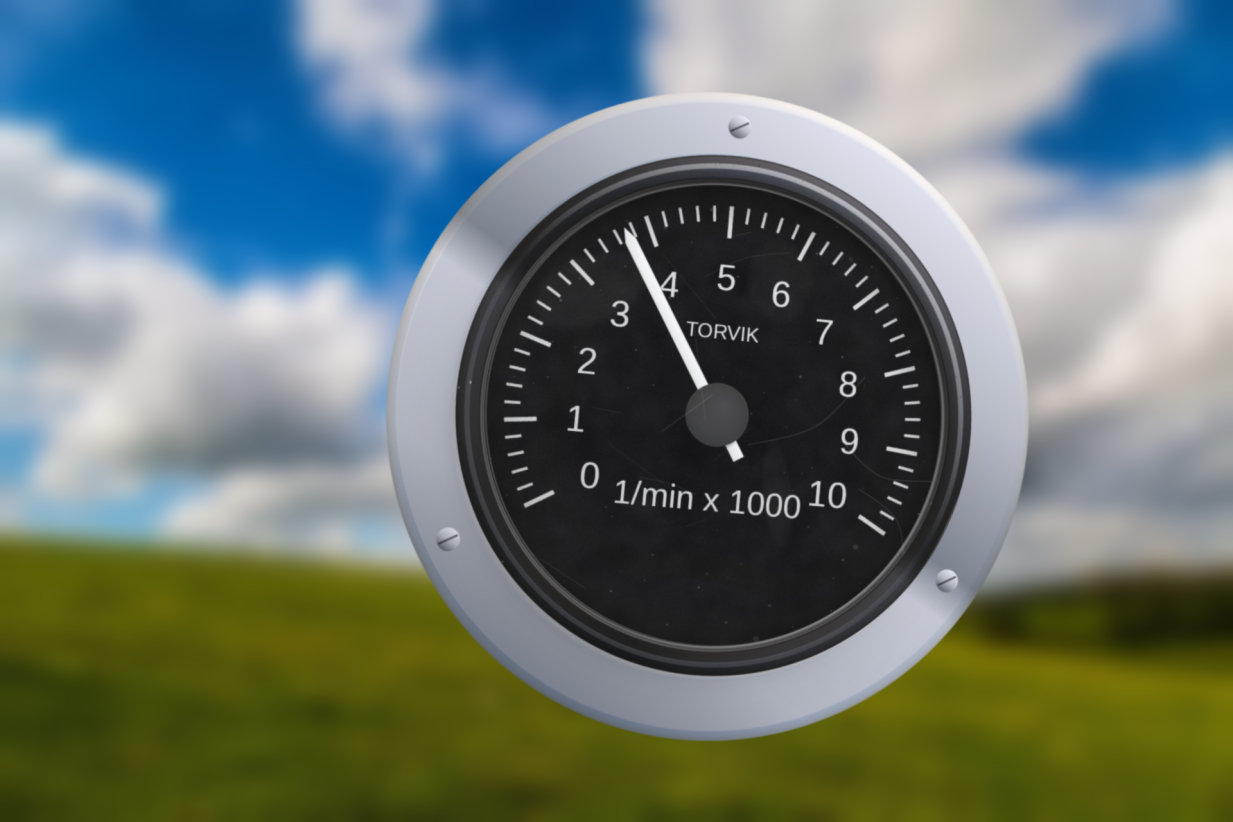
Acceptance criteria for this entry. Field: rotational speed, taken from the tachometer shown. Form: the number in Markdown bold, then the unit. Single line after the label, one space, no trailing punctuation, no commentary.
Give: **3700** rpm
